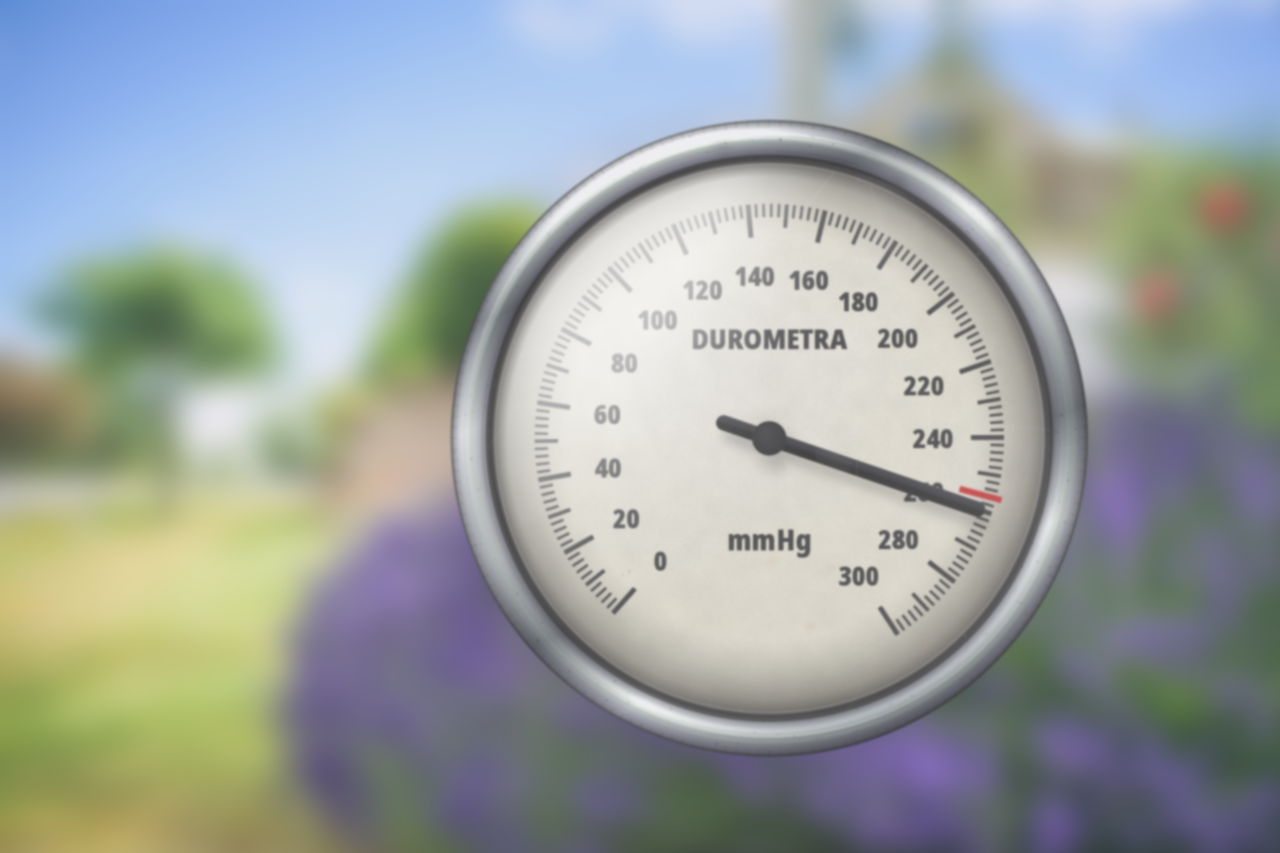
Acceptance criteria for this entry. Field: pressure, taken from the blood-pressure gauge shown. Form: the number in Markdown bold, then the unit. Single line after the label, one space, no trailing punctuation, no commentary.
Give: **260** mmHg
